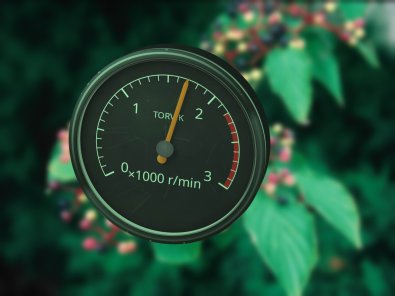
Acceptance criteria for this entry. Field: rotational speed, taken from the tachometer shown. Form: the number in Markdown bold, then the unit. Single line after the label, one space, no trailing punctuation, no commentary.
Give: **1700** rpm
